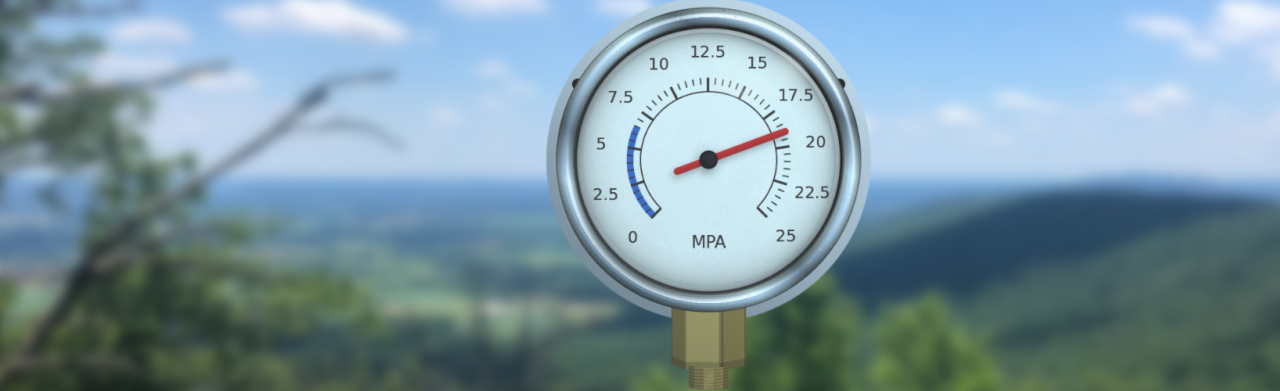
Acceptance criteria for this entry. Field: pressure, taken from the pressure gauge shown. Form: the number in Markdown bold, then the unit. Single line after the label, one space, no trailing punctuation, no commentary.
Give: **19** MPa
